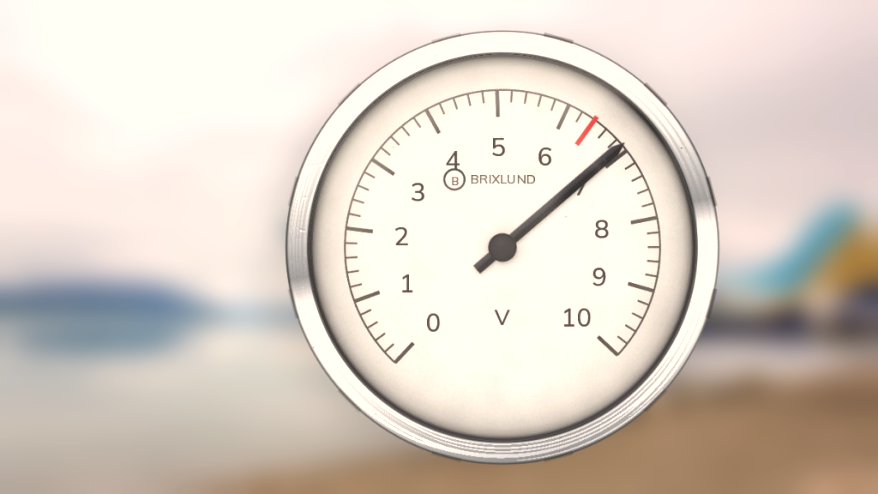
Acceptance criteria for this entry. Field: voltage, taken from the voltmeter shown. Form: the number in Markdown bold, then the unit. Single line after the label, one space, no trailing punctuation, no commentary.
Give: **6.9** V
